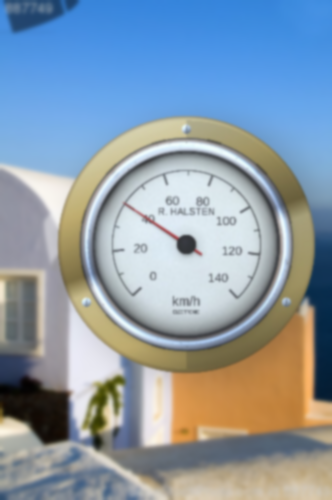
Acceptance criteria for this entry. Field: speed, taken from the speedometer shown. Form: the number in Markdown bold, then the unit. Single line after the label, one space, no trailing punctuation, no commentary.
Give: **40** km/h
